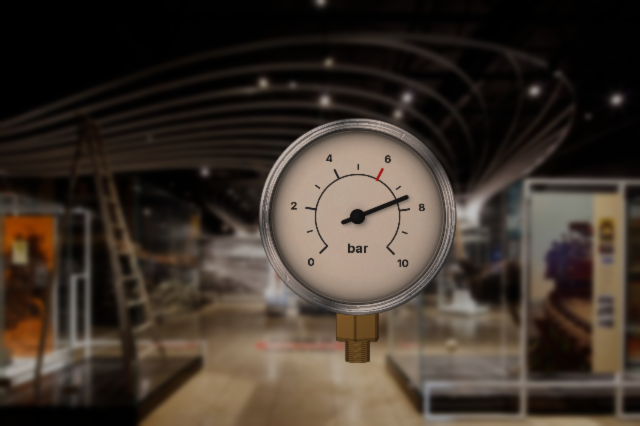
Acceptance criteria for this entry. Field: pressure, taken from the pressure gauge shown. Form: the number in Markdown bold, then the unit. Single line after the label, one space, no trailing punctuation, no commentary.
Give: **7.5** bar
